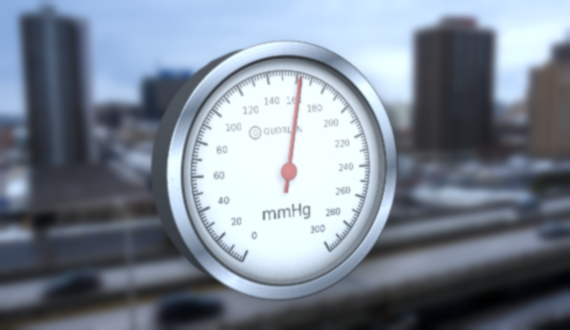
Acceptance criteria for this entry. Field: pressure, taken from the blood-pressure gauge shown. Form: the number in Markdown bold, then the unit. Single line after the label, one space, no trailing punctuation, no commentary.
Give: **160** mmHg
